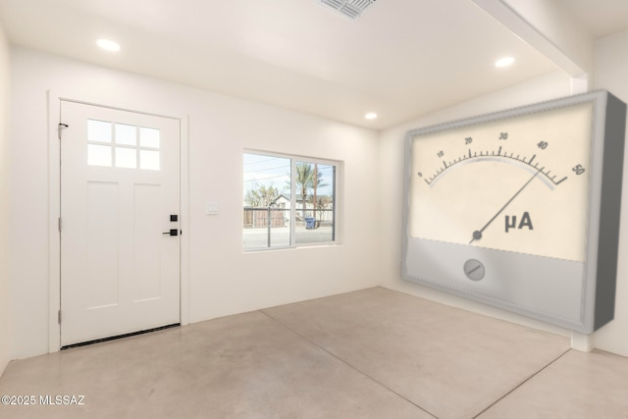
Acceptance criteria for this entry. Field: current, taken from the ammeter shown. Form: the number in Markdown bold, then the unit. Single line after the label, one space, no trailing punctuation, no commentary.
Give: **44** µA
